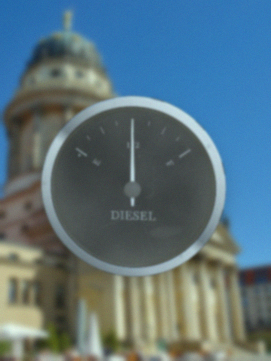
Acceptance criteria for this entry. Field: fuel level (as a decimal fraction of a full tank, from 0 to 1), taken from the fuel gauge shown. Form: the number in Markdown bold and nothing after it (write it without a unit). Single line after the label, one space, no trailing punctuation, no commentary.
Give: **0.5**
